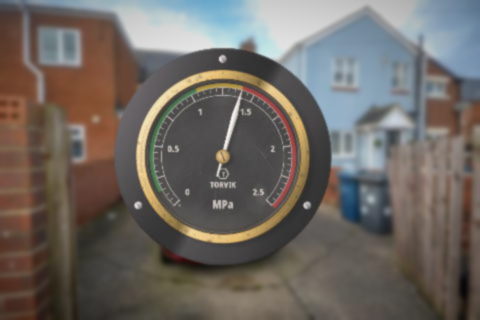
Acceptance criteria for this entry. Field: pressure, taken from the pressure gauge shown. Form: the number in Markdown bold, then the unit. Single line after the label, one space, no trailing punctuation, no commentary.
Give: **1.4** MPa
